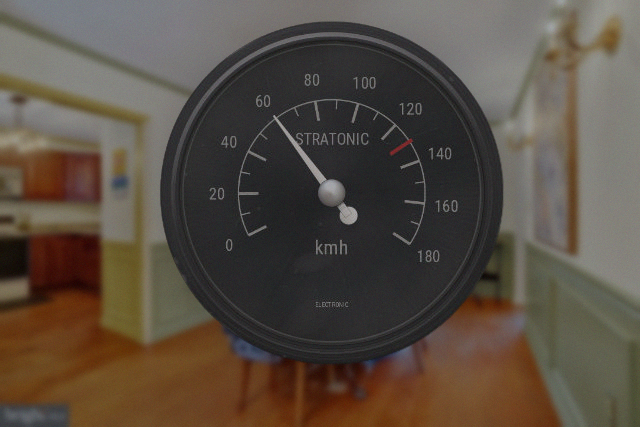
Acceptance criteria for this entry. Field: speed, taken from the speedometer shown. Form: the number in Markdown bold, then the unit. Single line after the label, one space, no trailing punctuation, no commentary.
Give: **60** km/h
